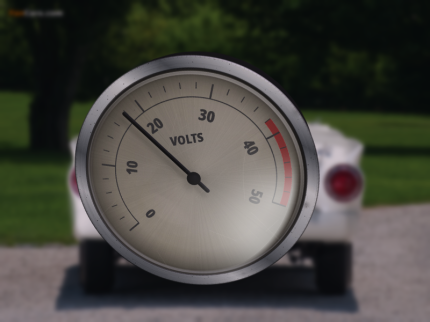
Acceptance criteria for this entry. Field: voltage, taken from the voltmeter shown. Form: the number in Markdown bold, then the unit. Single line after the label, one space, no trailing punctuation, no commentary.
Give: **18** V
